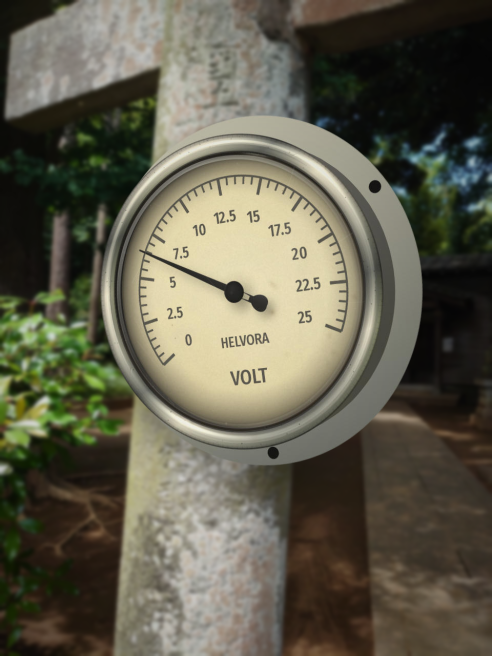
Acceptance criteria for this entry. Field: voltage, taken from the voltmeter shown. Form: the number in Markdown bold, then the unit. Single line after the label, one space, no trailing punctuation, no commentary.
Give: **6.5** V
